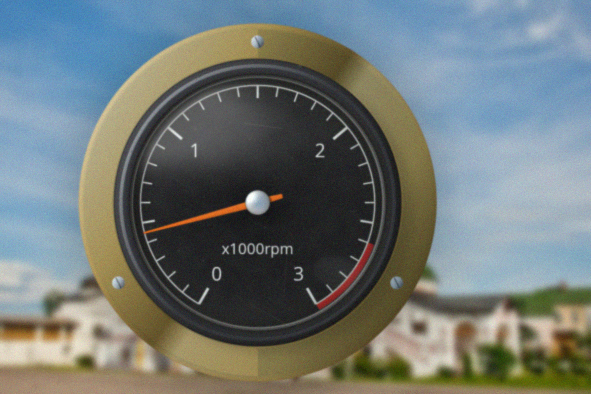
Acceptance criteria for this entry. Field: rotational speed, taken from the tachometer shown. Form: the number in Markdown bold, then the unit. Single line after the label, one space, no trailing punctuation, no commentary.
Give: **450** rpm
